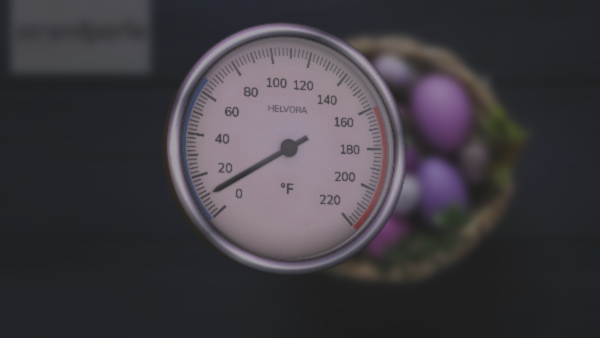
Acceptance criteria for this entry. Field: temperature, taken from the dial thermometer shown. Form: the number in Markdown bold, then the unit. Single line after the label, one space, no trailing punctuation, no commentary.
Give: **10** °F
